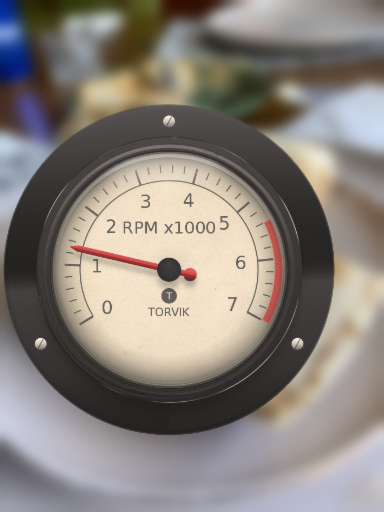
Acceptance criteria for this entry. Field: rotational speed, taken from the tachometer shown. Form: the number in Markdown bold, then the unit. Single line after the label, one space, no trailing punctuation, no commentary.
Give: **1300** rpm
